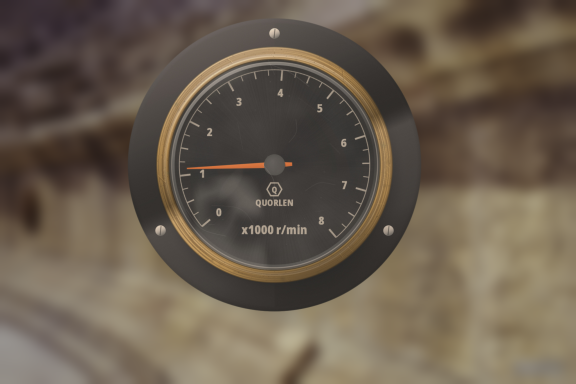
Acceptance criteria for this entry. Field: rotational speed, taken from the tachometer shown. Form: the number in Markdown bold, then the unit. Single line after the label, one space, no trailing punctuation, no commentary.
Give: **1125** rpm
